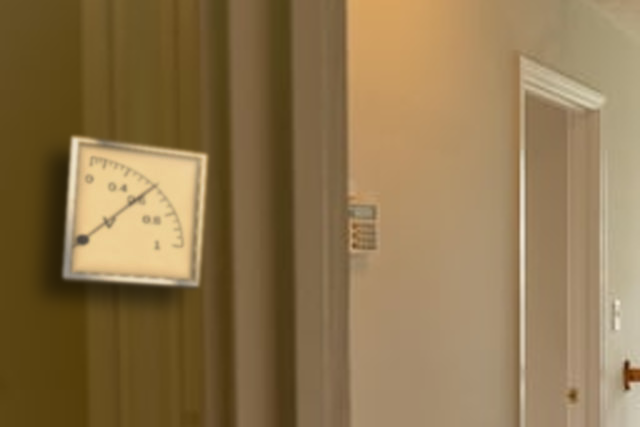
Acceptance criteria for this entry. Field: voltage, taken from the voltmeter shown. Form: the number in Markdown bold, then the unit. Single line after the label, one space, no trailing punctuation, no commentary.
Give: **0.6** V
